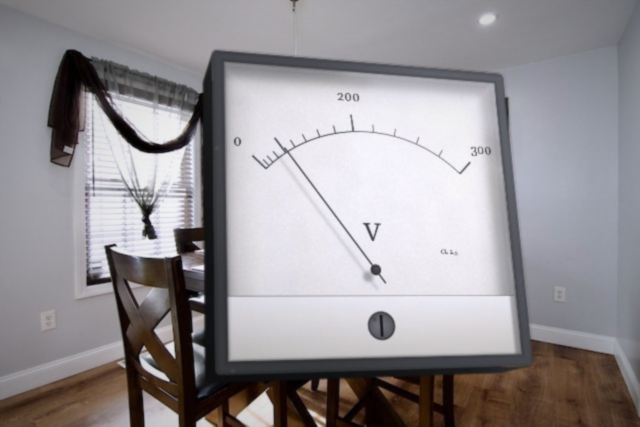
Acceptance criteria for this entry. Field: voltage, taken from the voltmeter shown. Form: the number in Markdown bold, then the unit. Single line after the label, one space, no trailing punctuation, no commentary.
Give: **100** V
